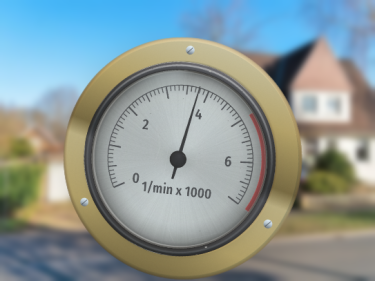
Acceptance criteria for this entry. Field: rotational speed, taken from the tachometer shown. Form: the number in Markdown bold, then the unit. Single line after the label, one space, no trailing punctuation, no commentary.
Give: **3800** rpm
